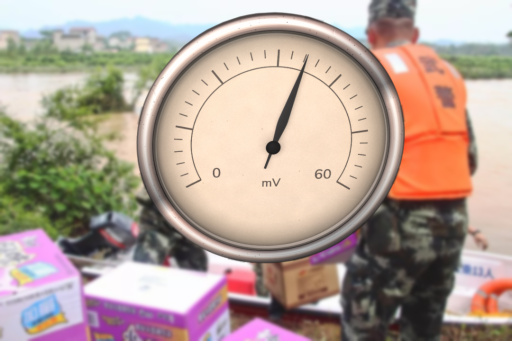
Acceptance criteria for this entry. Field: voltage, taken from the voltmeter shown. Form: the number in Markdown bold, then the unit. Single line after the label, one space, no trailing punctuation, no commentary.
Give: **34** mV
